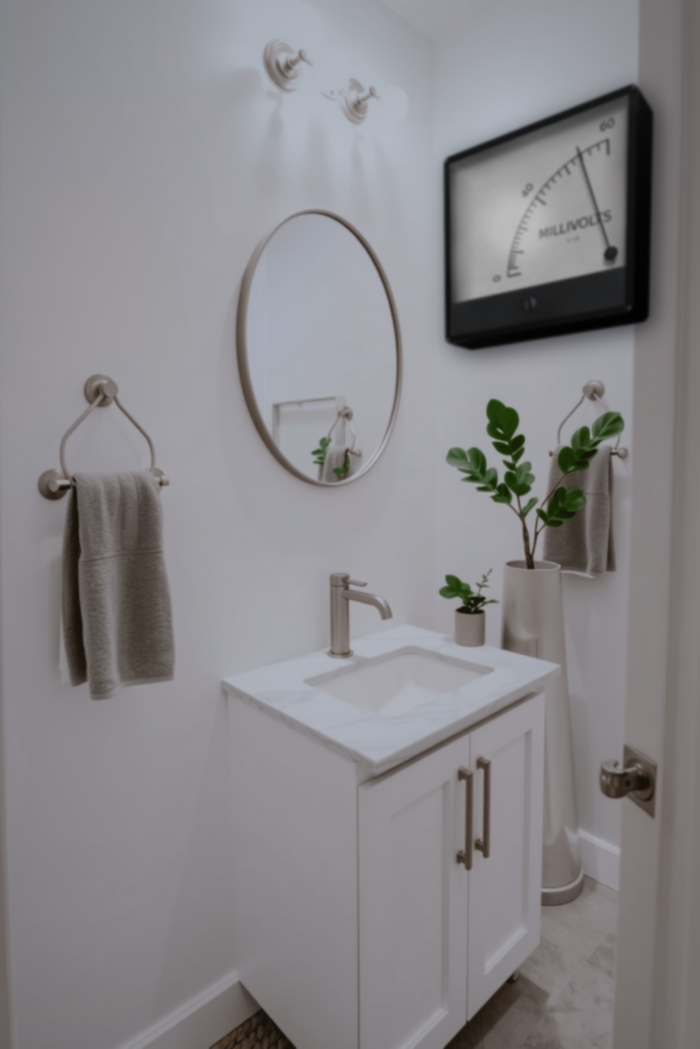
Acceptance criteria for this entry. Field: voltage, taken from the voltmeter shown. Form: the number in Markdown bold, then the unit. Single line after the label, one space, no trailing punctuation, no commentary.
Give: **54** mV
